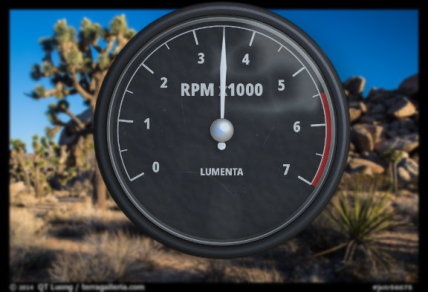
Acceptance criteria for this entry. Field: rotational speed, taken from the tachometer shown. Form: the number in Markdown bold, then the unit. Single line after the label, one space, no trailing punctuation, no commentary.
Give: **3500** rpm
